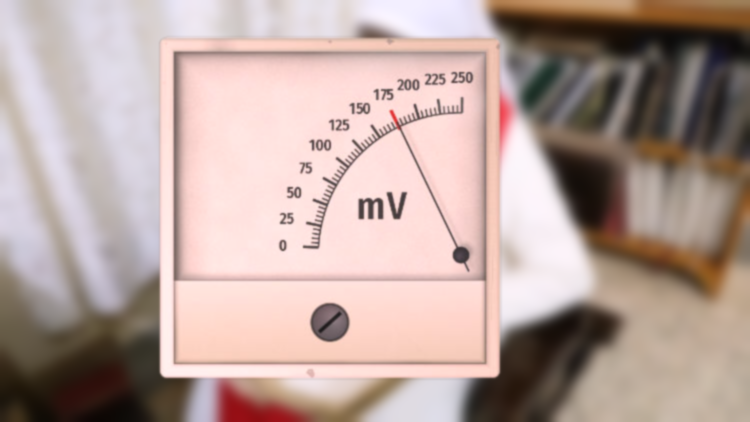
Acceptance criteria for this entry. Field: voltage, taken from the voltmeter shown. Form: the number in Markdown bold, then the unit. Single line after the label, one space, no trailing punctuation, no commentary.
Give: **175** mV
